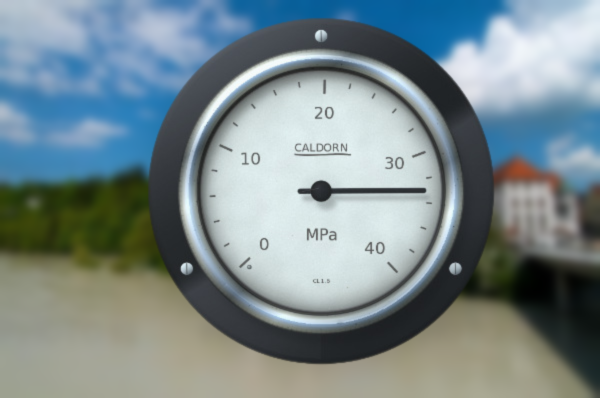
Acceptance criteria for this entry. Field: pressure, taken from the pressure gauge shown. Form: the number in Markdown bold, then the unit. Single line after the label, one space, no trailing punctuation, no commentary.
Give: **33** MPa
